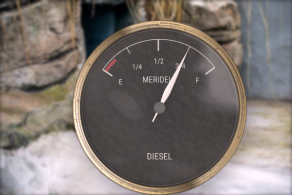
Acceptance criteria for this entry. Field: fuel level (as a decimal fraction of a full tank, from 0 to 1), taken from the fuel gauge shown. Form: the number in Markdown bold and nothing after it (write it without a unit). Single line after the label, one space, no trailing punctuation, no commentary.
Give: **0.75**
